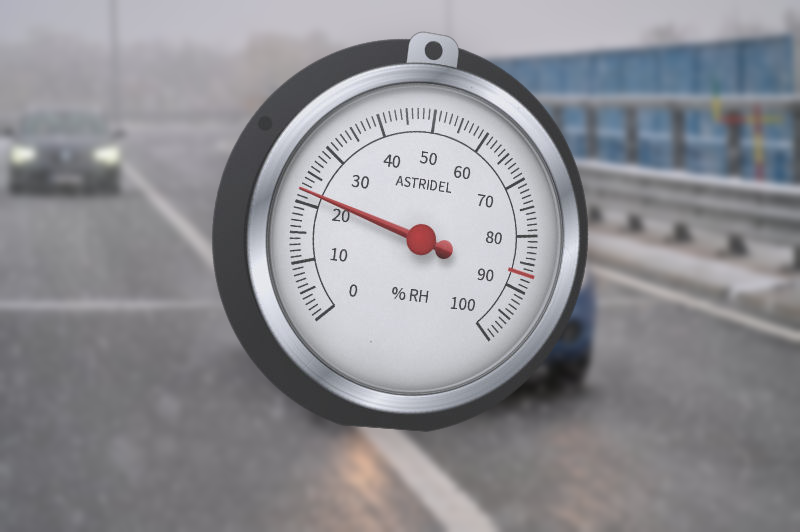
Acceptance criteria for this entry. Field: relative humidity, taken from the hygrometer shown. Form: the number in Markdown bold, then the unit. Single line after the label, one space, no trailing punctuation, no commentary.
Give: **22** %
